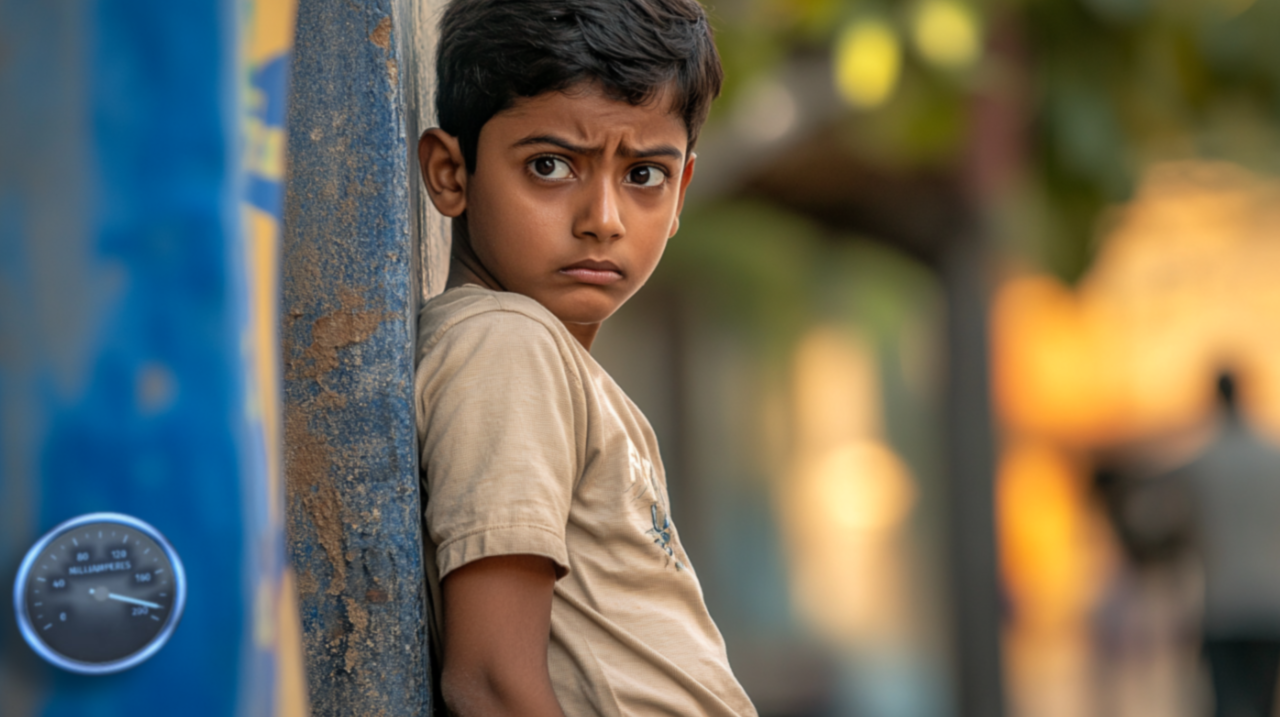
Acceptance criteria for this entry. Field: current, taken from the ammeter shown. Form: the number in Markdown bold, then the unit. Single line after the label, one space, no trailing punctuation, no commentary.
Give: **190** mA
